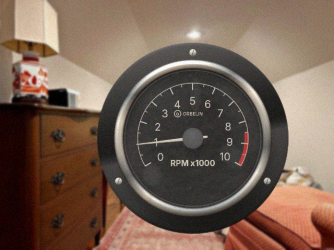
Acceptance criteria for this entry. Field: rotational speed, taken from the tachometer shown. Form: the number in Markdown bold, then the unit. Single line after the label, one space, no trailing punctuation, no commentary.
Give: **1000** rpm
